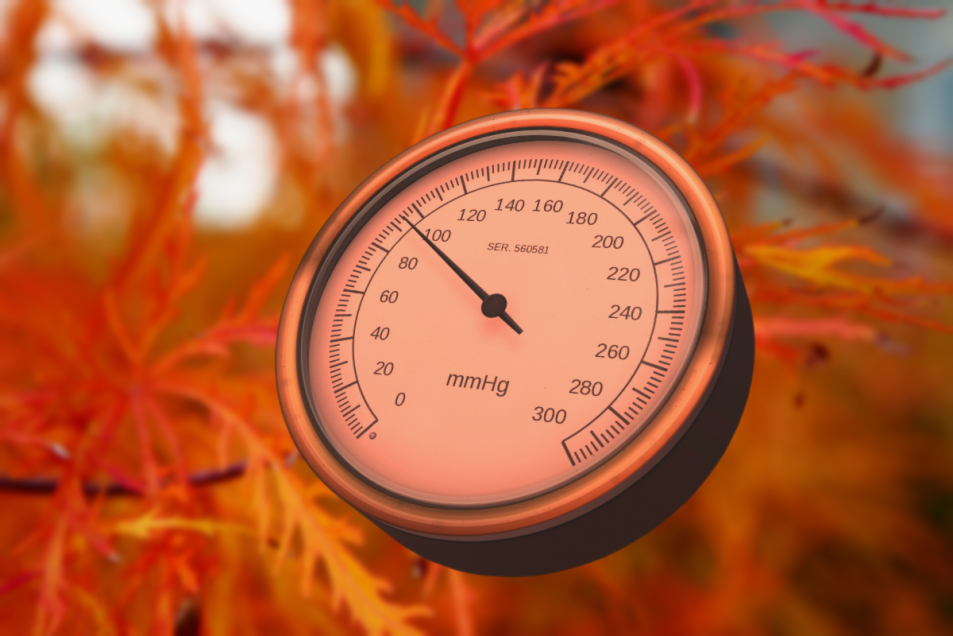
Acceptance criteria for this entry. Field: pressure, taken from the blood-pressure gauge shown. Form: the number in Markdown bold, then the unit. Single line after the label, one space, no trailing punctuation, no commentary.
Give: **94** mmHg
